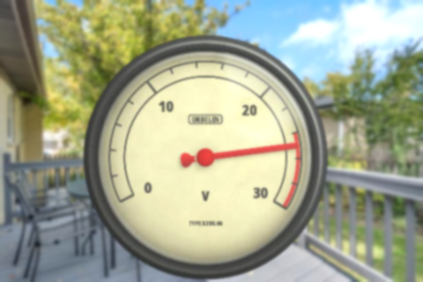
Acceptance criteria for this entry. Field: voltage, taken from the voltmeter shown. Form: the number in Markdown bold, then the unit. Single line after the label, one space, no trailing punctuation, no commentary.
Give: **25** V
